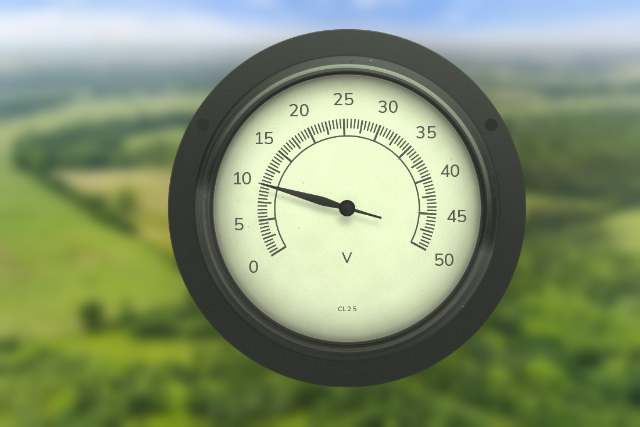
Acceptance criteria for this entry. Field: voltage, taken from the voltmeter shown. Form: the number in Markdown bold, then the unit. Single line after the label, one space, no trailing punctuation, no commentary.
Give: **10** V
